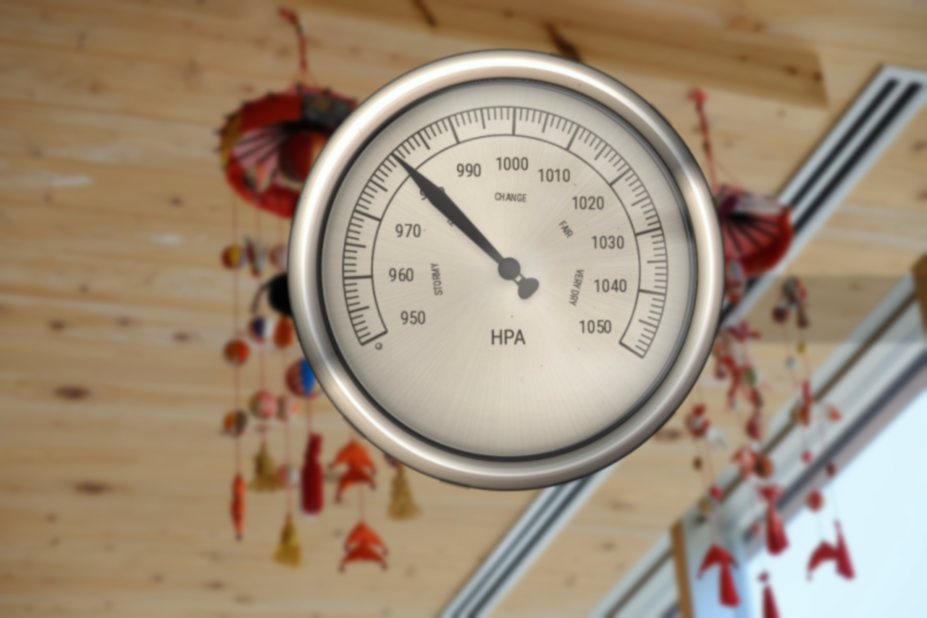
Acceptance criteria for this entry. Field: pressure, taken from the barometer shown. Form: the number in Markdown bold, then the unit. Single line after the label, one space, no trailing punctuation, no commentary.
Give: **980** hPa
